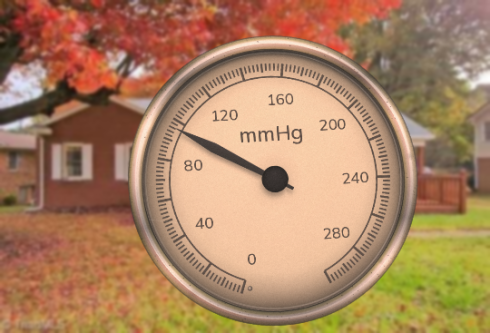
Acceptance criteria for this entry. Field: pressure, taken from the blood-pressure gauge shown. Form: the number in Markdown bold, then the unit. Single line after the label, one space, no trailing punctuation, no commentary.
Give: **96** mmHg
